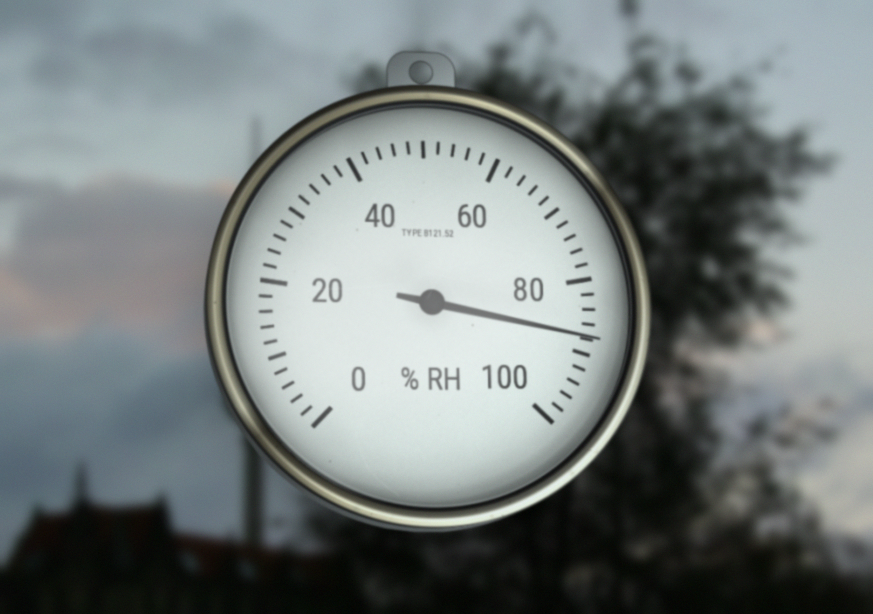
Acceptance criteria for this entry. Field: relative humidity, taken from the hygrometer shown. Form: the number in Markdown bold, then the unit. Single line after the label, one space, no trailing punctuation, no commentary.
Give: **88** %
